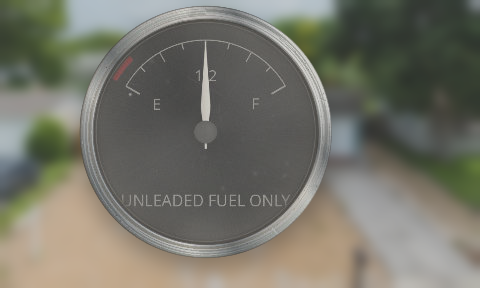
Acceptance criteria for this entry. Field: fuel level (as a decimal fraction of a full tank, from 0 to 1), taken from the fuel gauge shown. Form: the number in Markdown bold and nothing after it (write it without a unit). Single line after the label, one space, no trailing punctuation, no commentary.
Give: **0.5**
